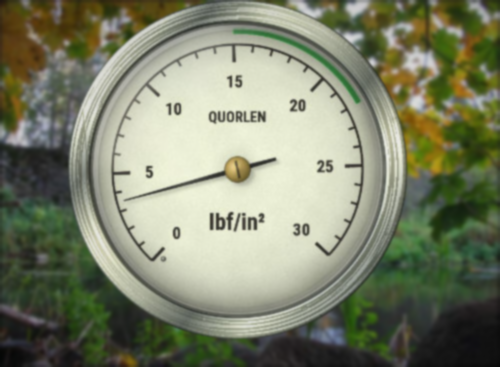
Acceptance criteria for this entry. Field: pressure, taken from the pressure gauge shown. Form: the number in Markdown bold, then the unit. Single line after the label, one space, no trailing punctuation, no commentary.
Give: **3.5** psi
